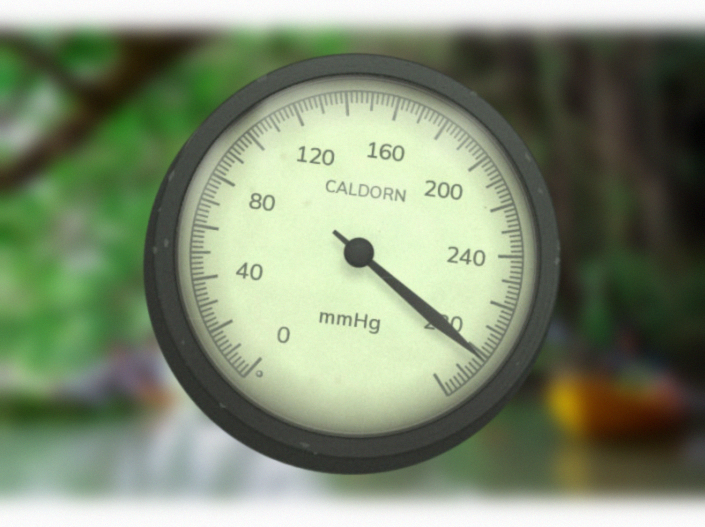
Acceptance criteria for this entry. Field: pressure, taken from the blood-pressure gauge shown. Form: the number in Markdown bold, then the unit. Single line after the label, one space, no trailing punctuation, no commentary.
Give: **282** mmHg
